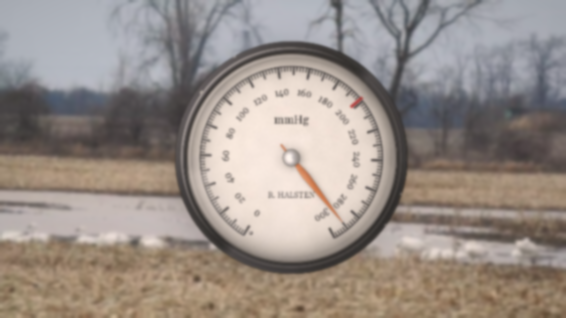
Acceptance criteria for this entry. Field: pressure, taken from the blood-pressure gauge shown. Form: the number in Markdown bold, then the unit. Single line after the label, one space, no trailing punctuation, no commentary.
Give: **290** mmHg
